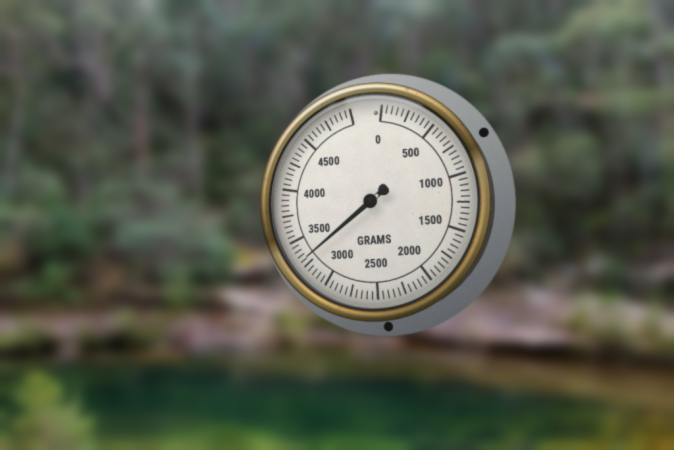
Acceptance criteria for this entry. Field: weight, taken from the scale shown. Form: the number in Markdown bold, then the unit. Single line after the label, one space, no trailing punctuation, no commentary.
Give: **3300** g
